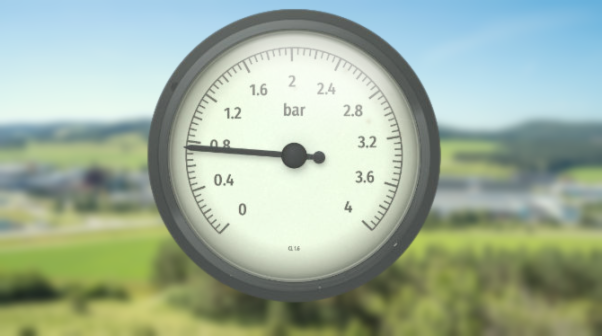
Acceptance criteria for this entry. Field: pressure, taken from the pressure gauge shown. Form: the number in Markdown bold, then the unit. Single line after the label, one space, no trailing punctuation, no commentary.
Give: **0.75** bar
